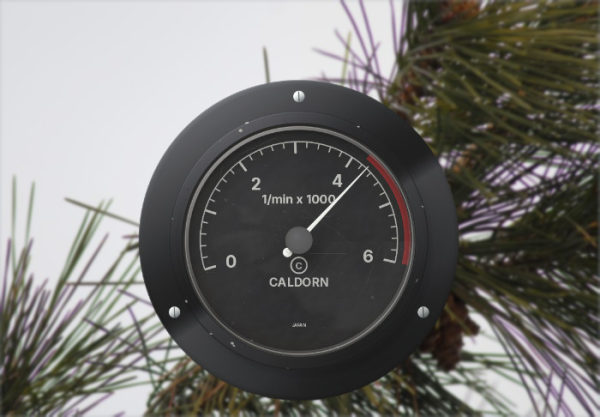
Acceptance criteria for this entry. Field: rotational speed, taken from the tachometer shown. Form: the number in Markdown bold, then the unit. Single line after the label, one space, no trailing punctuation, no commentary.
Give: **4300** rpm
